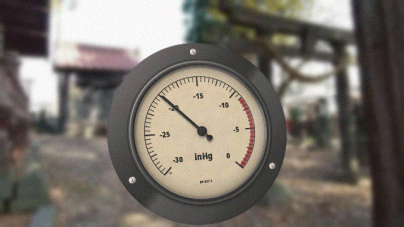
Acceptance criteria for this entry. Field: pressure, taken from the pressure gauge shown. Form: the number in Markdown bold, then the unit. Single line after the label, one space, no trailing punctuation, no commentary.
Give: **-20** inHg
